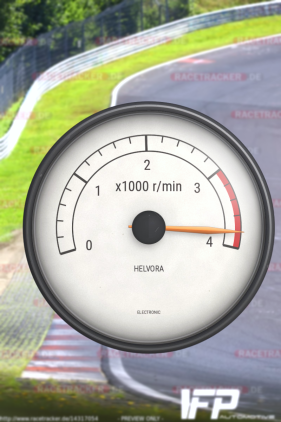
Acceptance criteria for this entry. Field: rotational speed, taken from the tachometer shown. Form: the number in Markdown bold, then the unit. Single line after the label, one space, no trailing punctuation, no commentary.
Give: **3800** rpm
